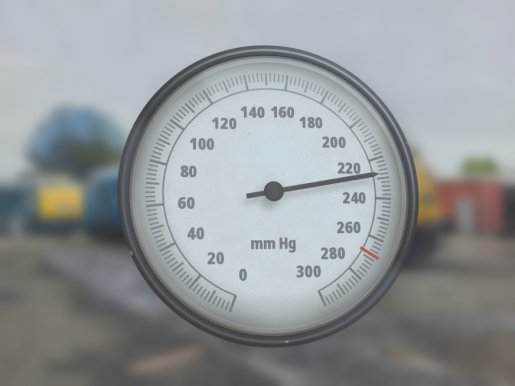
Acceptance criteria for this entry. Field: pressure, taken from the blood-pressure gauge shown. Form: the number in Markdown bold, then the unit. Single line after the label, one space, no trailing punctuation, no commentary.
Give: **228** mmHg
